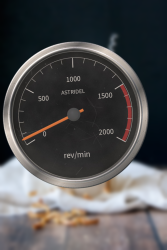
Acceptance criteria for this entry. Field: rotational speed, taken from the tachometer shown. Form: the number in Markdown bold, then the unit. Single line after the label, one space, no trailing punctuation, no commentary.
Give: **50** rpm
